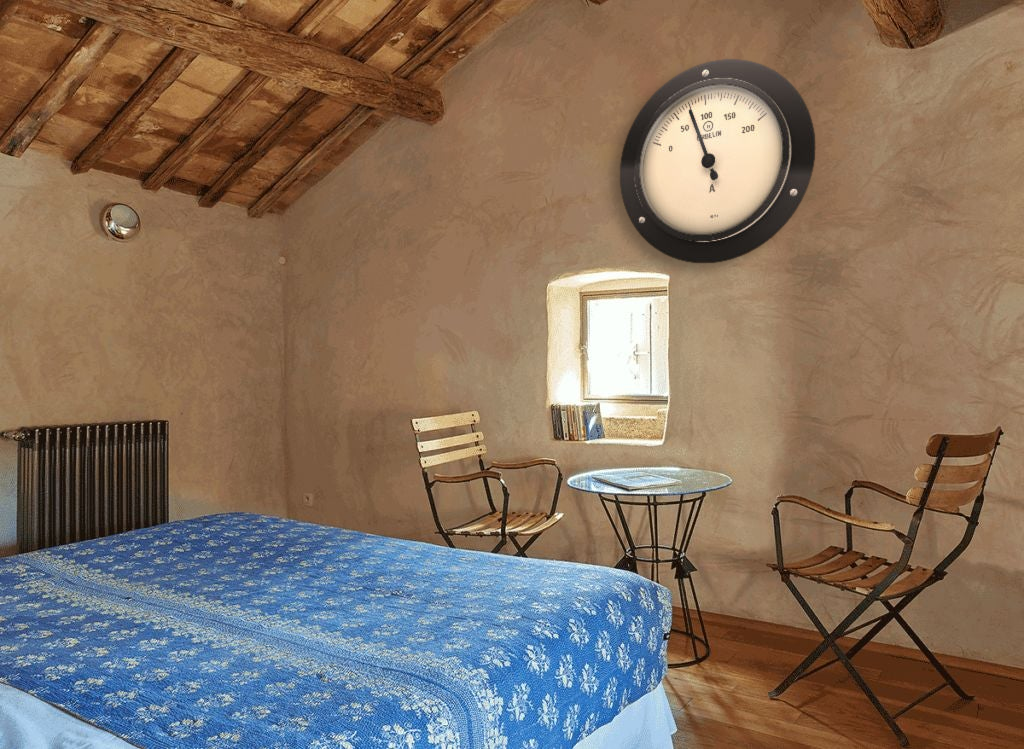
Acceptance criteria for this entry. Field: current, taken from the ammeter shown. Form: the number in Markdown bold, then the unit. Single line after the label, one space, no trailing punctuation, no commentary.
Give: **75** A
